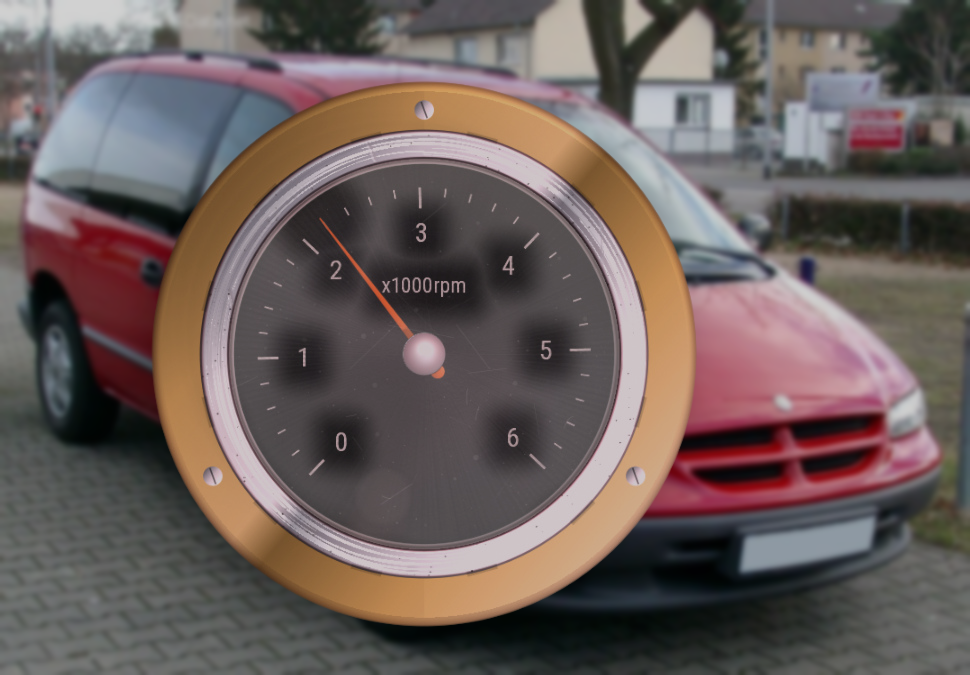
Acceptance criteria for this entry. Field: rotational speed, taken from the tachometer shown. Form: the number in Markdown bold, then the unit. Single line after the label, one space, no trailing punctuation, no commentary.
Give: **2200** rpm
